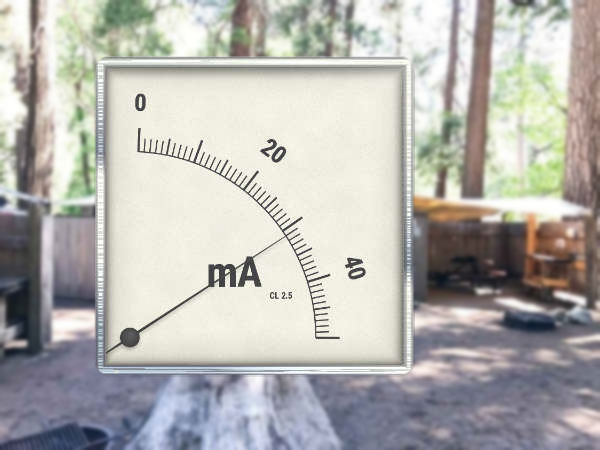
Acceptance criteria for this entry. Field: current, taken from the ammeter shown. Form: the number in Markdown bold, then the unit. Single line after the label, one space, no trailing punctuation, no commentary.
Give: **31** mA
